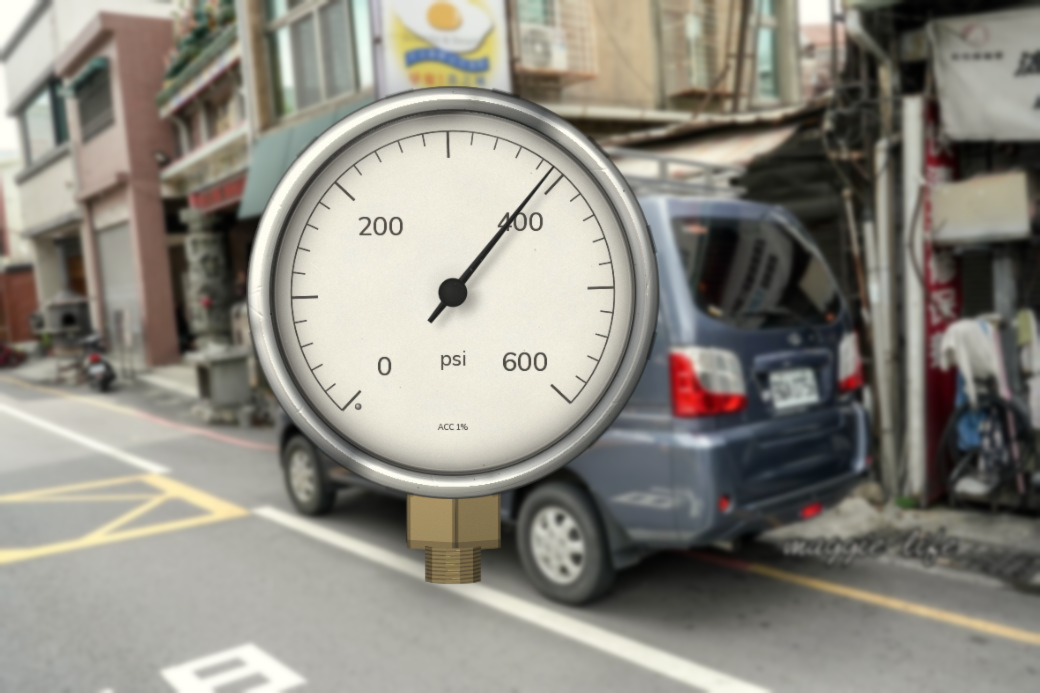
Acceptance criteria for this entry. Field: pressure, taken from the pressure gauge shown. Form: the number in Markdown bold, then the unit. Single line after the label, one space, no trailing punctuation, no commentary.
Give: **390** psi
